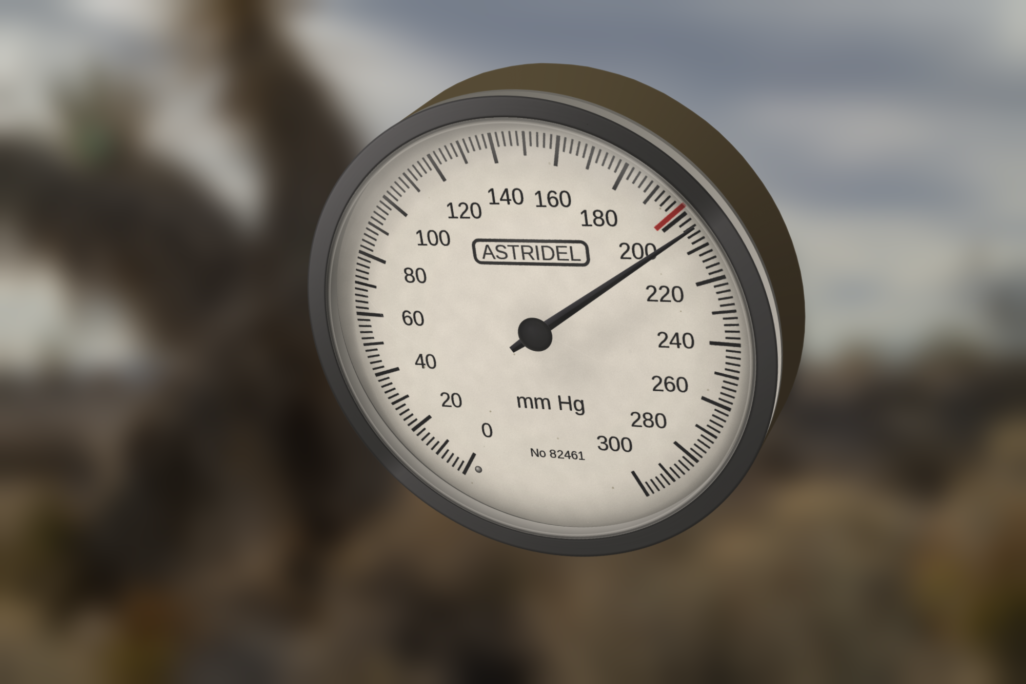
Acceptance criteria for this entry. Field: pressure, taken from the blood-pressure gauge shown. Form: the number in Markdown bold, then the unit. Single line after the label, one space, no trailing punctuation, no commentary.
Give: **204** mmHg
